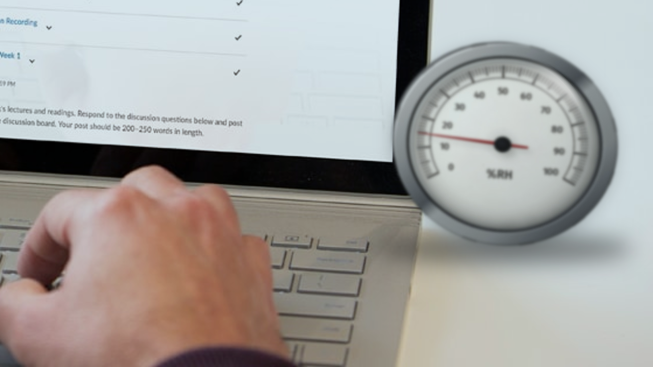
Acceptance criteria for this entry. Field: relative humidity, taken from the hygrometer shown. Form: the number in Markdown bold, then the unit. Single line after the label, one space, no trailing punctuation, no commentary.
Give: **15** %
